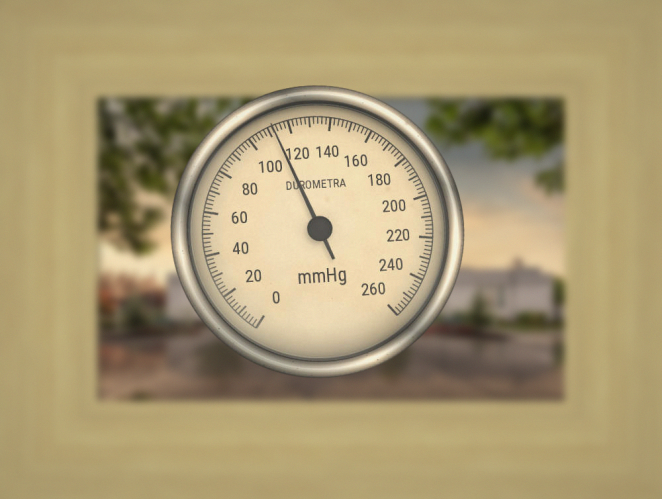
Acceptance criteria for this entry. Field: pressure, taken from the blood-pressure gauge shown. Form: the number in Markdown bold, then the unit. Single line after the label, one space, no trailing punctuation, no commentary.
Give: **112** mmHg
